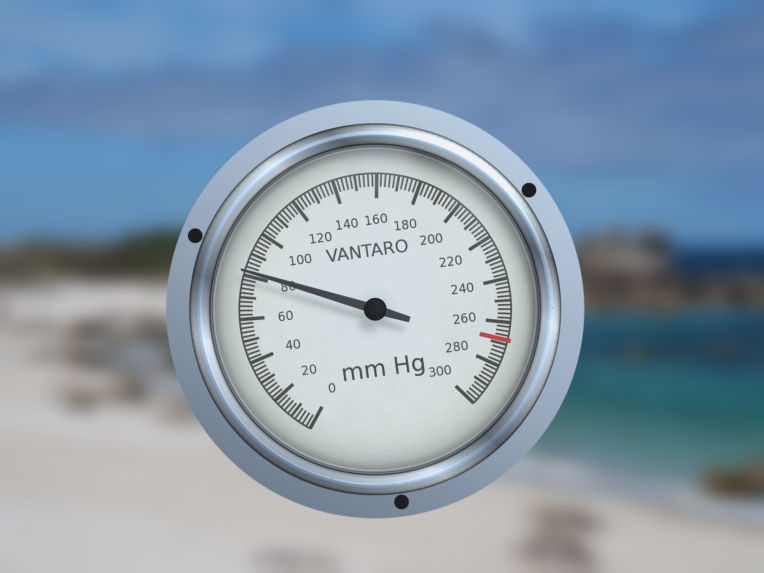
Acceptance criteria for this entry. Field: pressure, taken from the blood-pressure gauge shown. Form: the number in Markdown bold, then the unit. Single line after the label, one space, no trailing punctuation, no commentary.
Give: **82** mmHg
